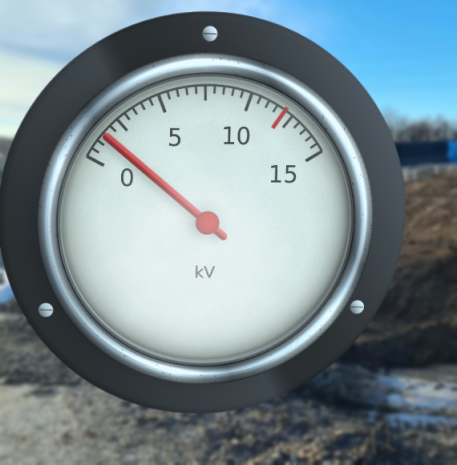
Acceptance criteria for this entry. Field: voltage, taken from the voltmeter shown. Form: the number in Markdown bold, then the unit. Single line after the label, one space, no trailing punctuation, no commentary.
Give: **1.5** kV
